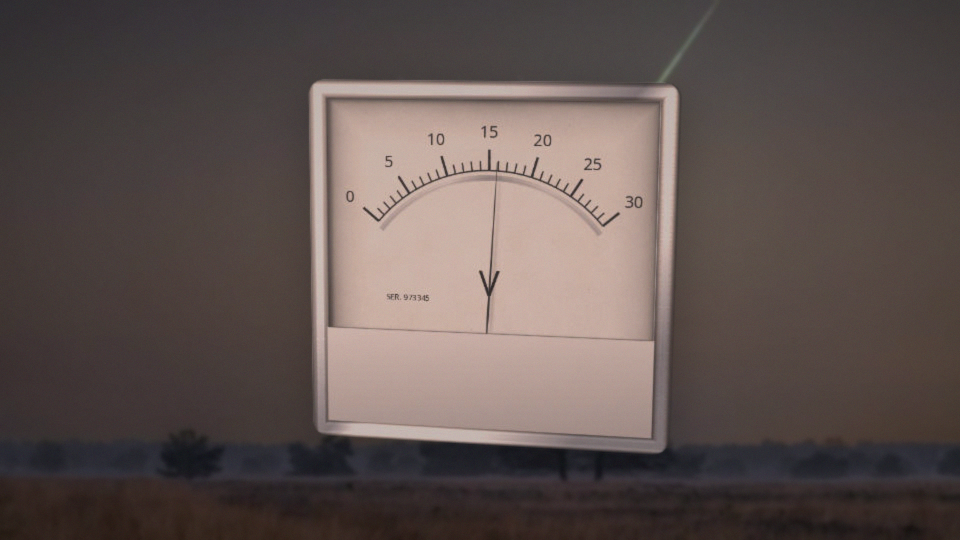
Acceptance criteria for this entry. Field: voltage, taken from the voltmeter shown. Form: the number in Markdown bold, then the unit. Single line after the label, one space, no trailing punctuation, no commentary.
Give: **16** V
